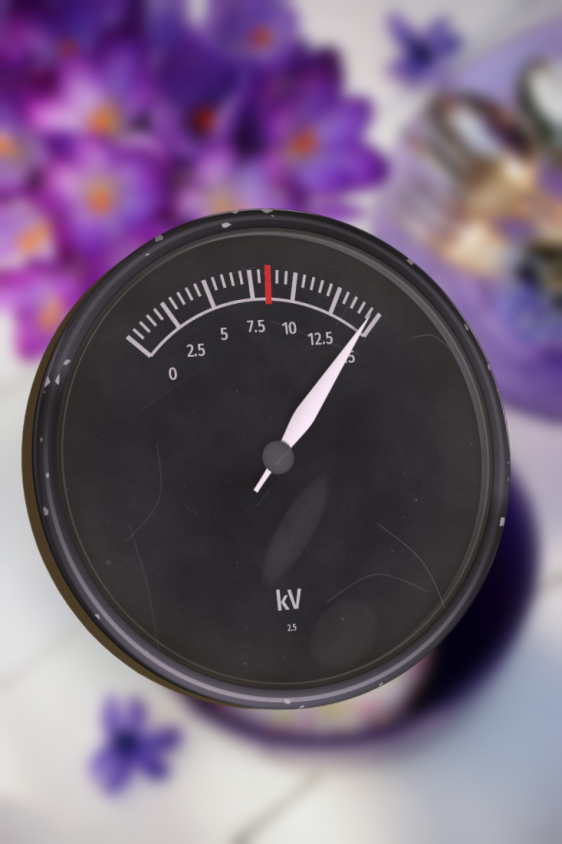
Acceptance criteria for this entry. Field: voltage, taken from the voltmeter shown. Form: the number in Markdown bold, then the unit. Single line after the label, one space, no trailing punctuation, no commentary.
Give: **14.5** kV
